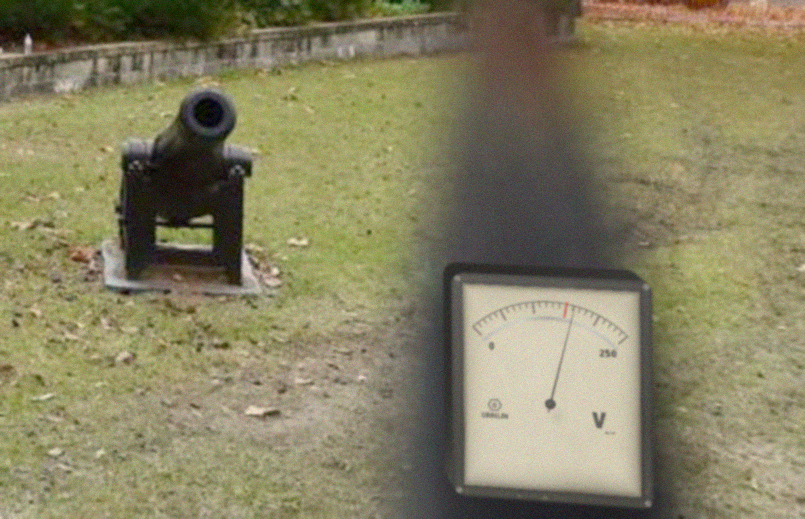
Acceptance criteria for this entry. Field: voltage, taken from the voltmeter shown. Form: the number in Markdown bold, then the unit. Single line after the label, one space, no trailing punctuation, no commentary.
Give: **160** V
